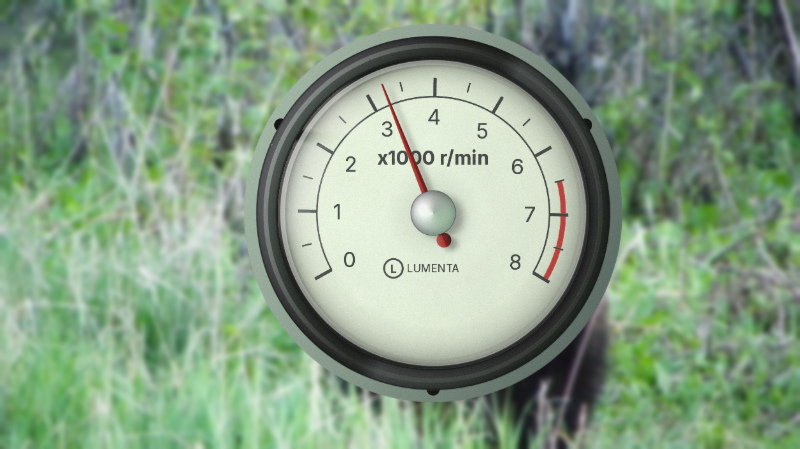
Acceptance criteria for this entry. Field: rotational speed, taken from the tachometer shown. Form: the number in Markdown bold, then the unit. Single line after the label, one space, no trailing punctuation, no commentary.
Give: **3250** rpm
